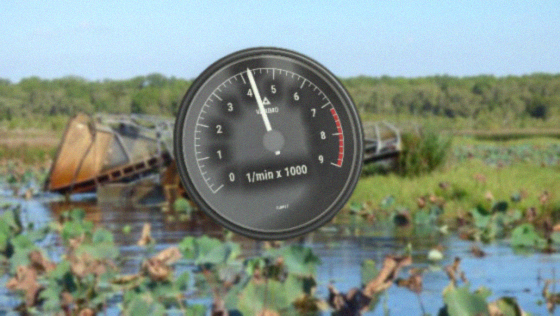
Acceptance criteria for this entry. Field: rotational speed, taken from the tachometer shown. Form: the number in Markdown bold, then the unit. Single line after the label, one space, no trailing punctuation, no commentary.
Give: **4200** rpm
